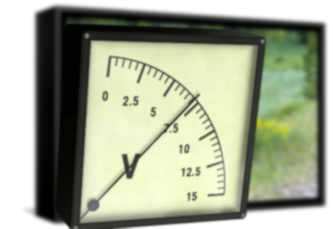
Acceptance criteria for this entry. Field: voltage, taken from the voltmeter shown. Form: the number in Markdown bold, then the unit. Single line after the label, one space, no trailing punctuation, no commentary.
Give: **7** V
